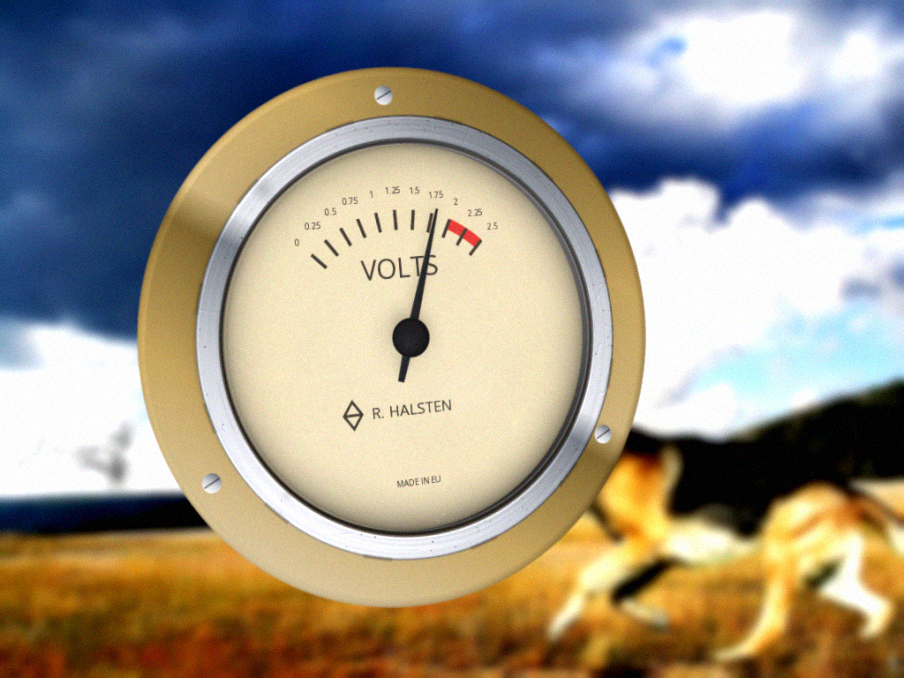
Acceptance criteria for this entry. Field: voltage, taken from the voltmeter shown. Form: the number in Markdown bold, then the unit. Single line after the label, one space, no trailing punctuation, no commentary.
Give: **1.75** V
